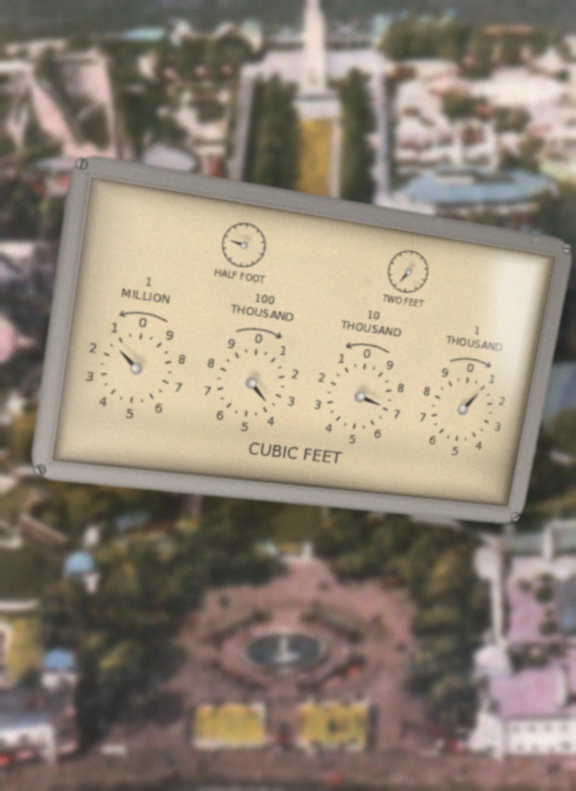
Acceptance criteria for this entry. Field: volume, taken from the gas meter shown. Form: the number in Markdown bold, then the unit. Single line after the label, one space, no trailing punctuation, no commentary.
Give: **137100** ft³
